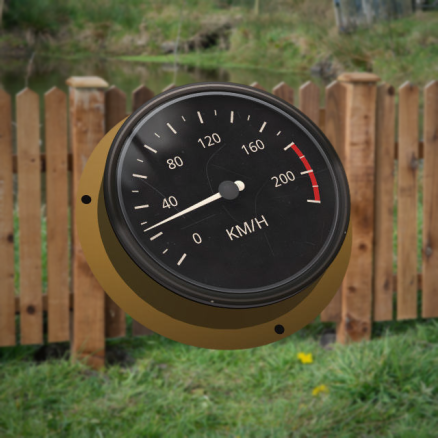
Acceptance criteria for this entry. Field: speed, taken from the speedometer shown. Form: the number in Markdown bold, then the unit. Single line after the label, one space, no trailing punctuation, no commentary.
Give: **25** km/h
